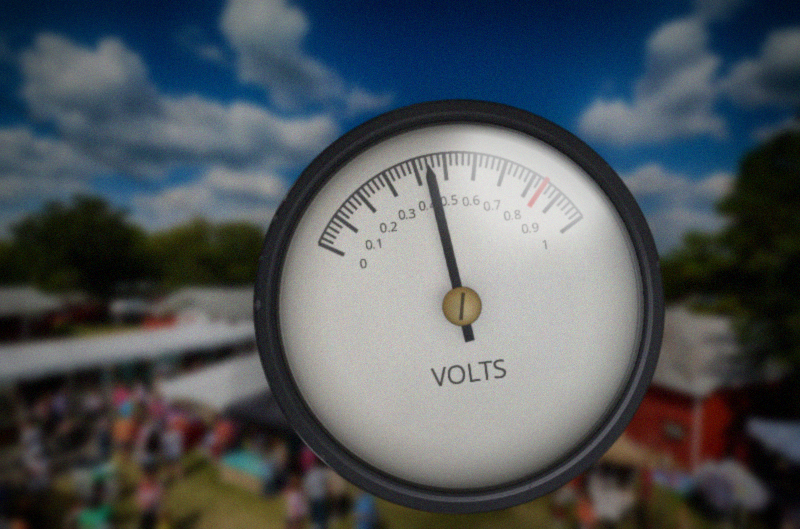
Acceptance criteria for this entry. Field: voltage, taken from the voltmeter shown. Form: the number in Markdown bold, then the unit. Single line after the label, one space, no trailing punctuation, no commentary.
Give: **0.44** V
